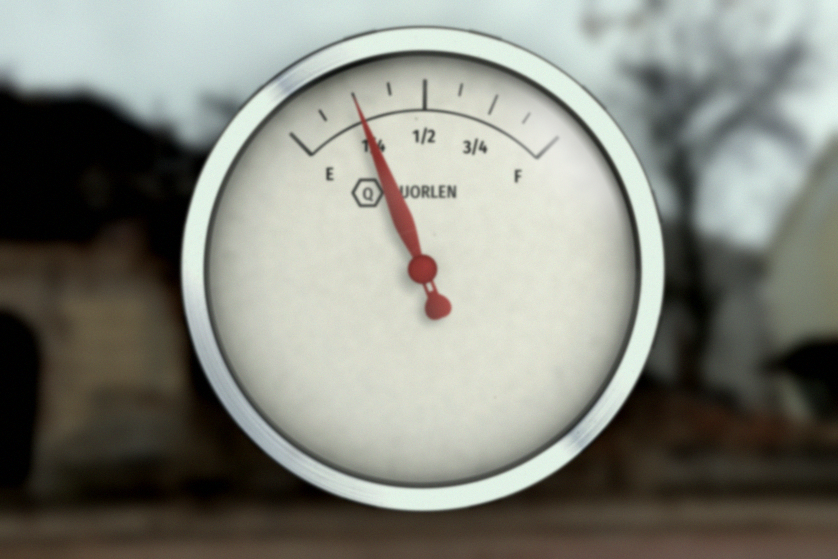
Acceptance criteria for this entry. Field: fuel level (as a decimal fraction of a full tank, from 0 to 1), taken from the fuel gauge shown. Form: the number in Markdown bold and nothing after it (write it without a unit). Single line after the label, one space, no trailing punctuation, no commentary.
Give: **0.25**
